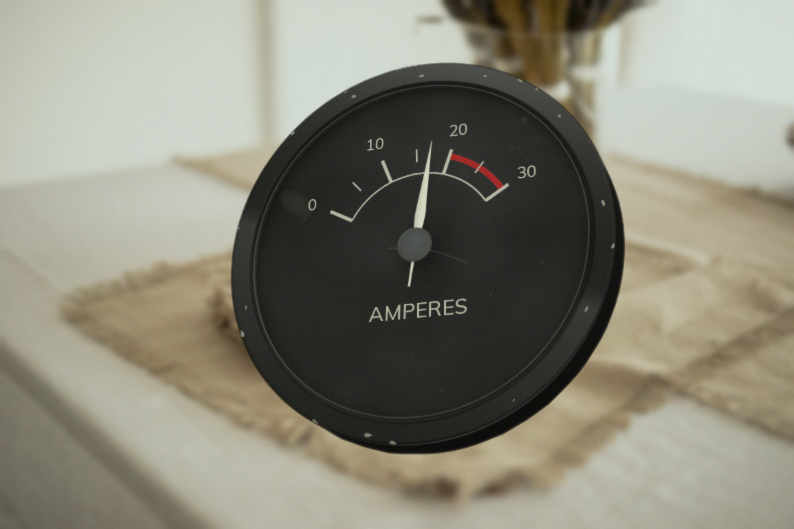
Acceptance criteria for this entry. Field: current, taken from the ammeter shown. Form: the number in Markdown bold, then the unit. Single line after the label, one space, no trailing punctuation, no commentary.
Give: **17.5** A
